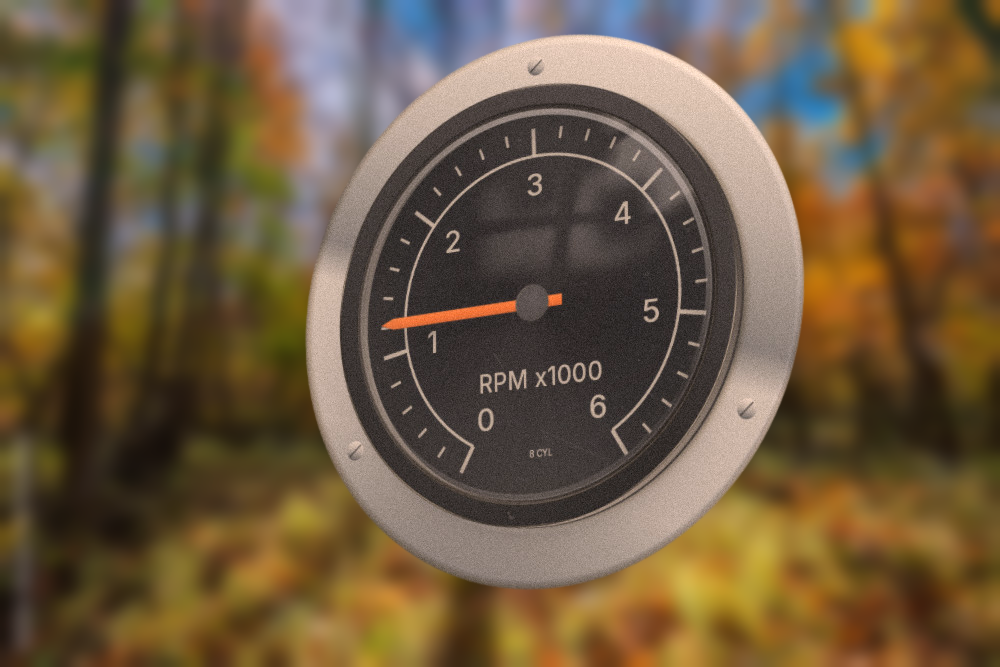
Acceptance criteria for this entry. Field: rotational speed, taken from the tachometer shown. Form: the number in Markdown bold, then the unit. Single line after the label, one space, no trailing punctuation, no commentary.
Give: **1200** rpm
